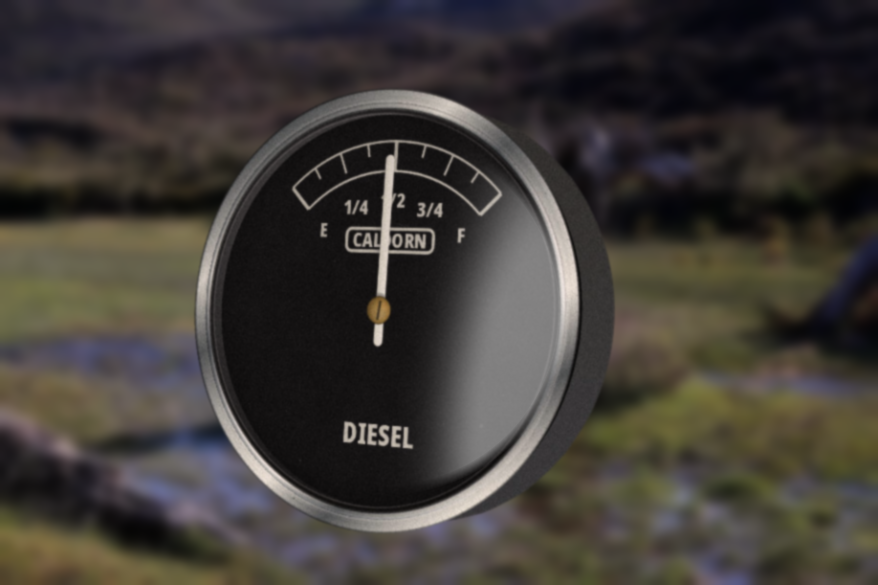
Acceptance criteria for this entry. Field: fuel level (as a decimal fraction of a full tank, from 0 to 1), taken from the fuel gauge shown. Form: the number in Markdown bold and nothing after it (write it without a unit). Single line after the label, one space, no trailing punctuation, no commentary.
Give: **0.5**
